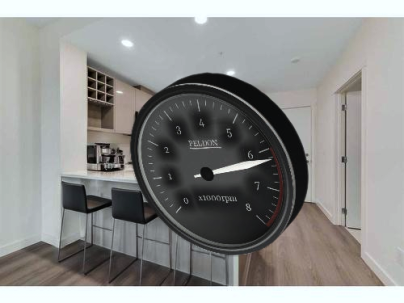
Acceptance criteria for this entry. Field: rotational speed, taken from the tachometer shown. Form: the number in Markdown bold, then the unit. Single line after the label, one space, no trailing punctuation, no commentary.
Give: **6200** rpm
